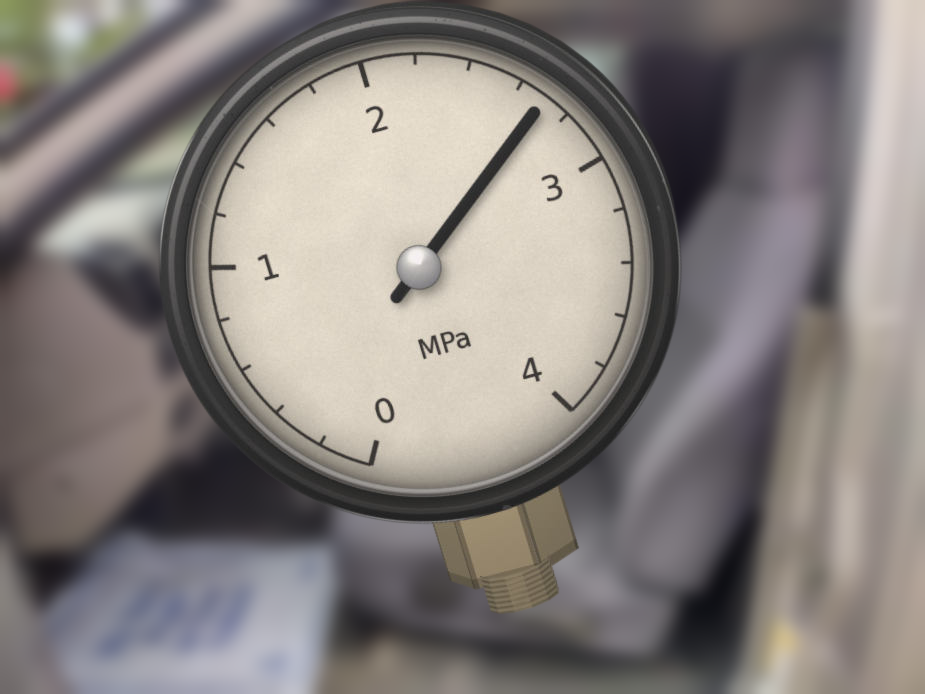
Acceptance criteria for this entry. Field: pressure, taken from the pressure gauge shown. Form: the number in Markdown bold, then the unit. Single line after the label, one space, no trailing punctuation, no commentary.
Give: **2.7** MPa
